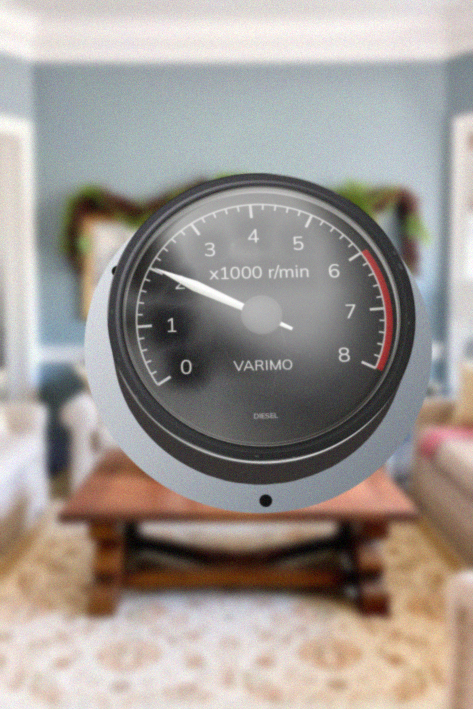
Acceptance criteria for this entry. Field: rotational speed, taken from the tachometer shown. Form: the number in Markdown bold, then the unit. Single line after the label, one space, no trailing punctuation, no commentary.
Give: **2000** rpm
